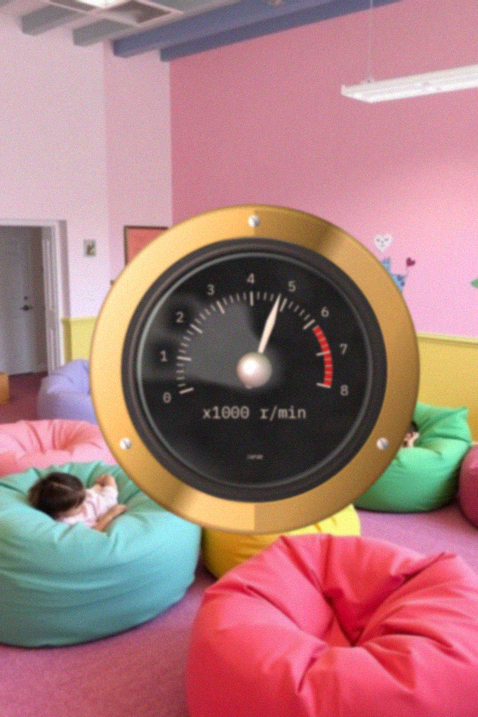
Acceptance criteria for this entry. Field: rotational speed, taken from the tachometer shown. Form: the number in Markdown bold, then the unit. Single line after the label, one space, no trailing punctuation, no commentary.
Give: **4800** rpm
